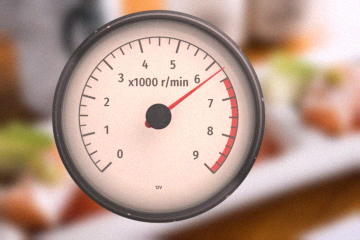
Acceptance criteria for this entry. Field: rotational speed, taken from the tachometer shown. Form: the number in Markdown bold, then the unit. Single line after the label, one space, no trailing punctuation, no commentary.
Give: **6250** rpm
